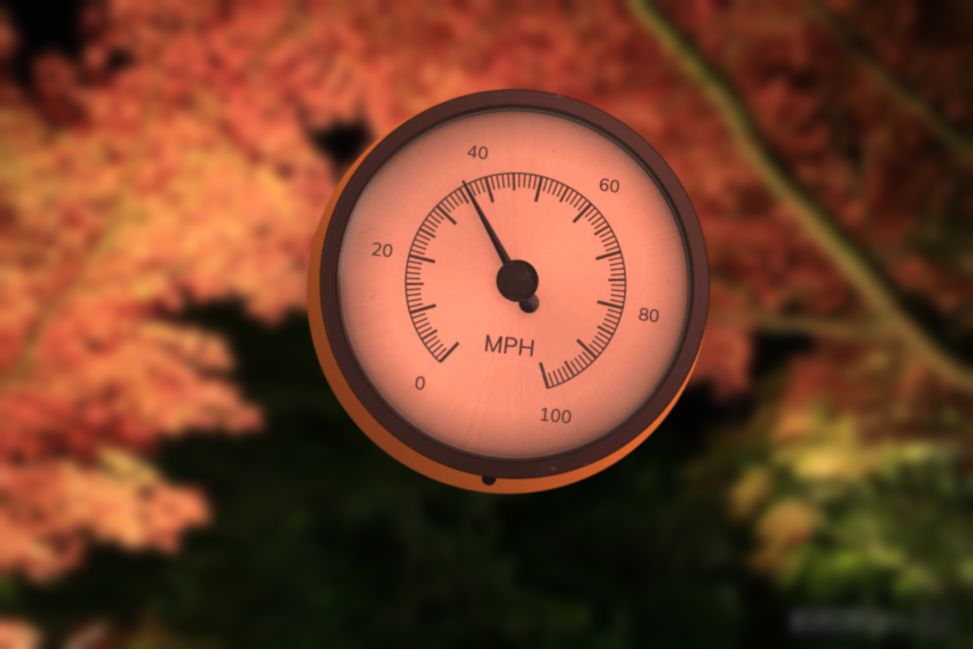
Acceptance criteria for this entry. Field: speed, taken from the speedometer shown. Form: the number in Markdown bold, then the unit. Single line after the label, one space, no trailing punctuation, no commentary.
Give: **36** mph
